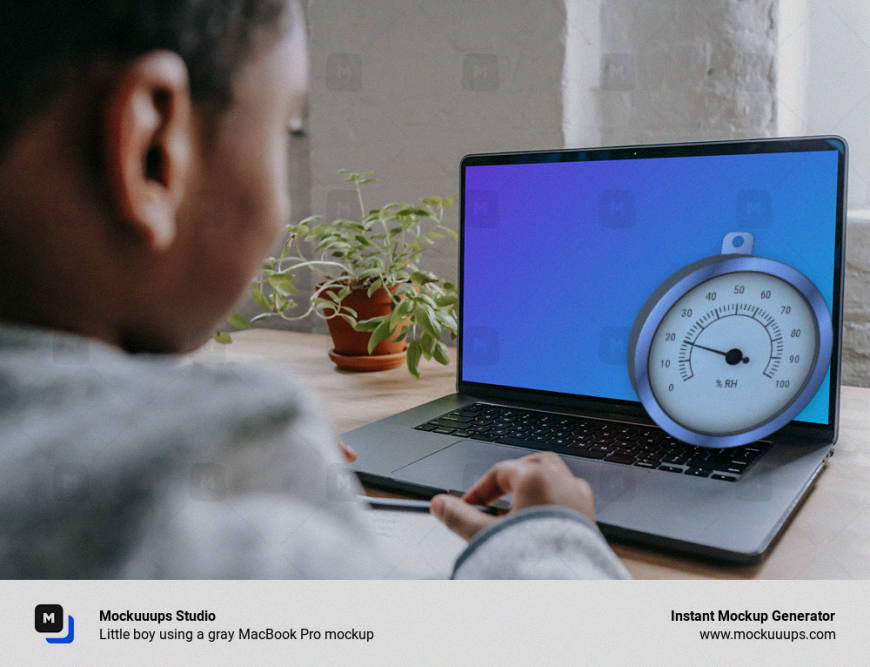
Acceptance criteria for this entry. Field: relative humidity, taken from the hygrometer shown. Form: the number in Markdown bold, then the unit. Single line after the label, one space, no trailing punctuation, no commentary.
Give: **20** %
